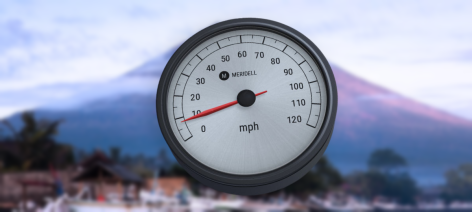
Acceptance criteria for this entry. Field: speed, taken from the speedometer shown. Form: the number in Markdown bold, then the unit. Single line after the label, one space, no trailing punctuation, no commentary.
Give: **7.5** mph
